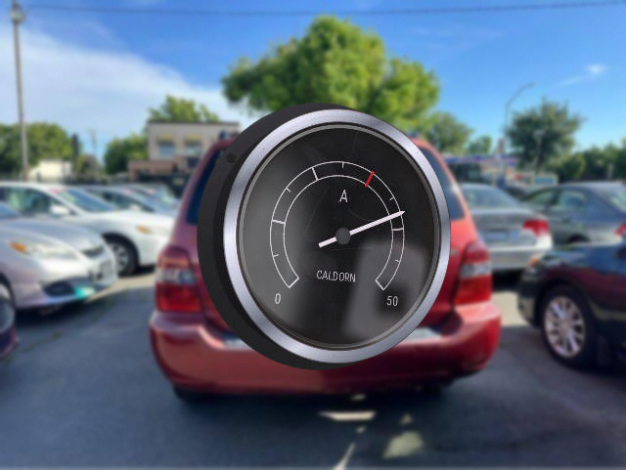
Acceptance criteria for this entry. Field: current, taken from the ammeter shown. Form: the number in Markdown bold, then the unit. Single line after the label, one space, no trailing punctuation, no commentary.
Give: **37.5** A
